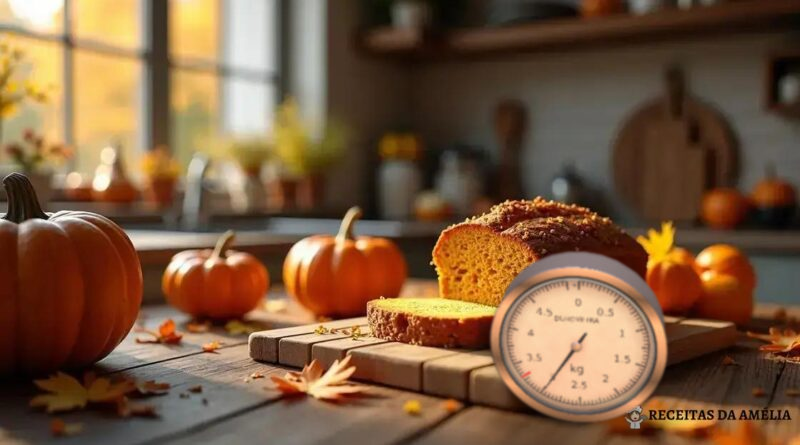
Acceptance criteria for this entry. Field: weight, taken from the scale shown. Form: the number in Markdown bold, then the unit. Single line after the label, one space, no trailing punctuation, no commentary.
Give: **3** kg
